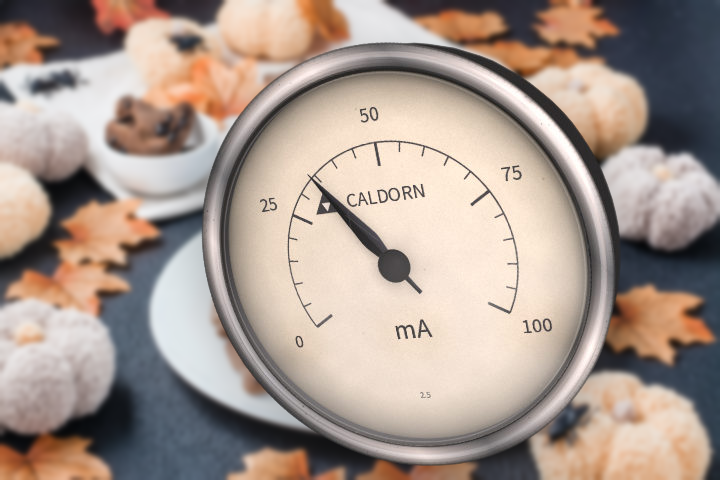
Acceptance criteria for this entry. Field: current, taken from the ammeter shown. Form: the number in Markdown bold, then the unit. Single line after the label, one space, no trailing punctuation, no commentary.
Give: **35** mA
